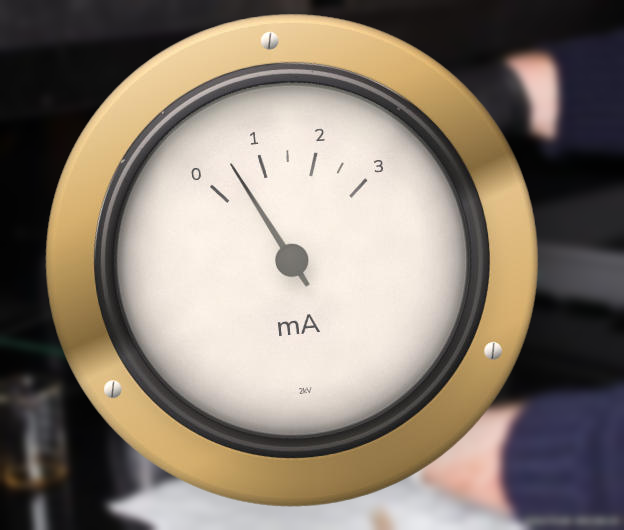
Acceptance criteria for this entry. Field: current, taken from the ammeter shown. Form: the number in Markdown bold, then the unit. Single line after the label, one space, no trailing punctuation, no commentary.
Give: **0.5** mA
